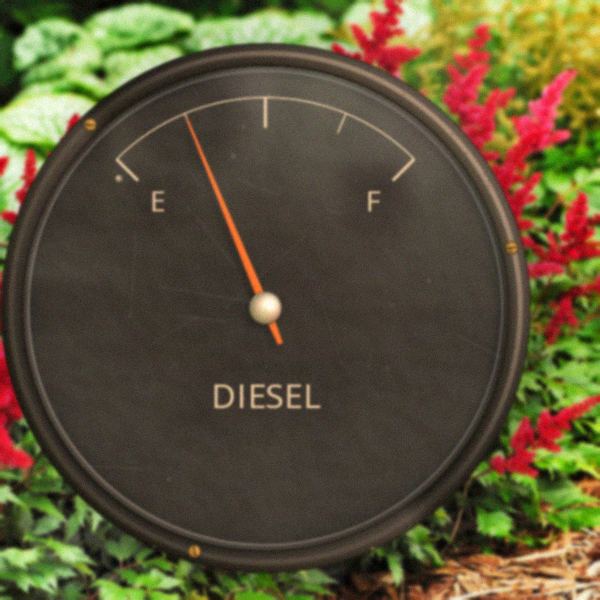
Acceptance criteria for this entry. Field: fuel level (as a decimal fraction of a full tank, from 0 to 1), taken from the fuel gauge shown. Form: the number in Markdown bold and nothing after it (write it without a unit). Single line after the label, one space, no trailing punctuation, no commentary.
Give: **0.25**
